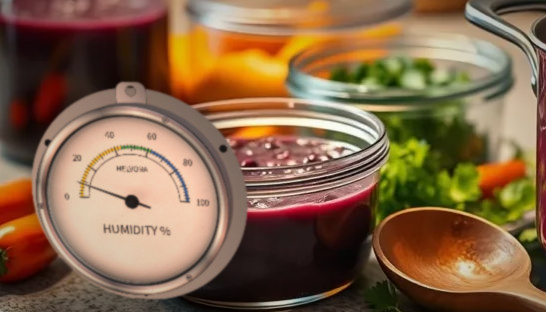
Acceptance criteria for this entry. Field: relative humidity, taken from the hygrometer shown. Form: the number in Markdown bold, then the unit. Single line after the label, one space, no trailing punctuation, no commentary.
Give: **10** %
